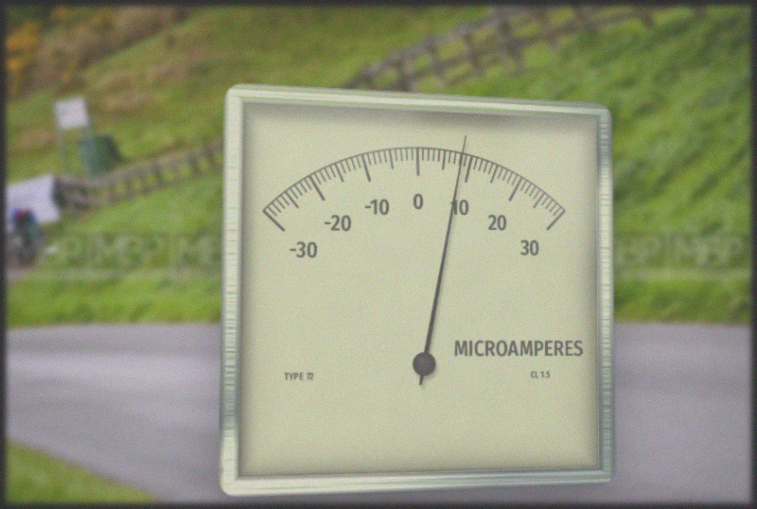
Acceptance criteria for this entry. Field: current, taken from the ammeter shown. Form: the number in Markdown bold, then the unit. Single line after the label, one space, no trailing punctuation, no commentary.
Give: **8** µA
